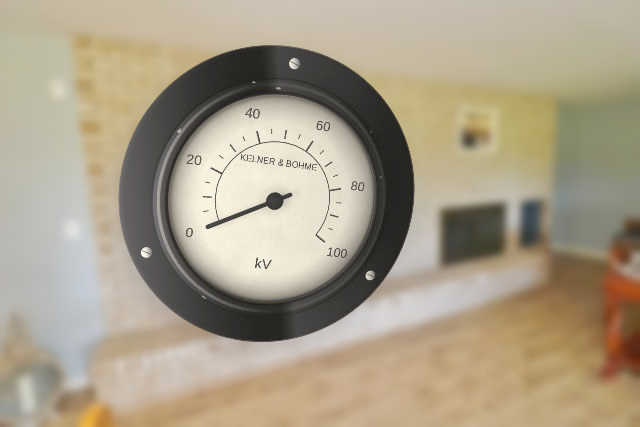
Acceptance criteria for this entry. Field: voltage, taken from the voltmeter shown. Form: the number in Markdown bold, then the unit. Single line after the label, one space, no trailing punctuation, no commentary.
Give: **0** kV
